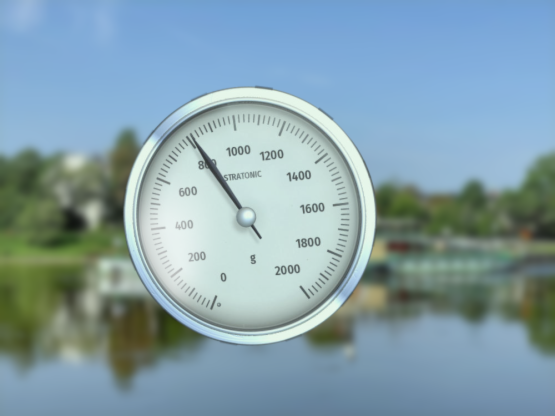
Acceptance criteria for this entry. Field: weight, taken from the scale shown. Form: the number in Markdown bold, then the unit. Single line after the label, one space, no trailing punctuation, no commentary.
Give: **820** g
